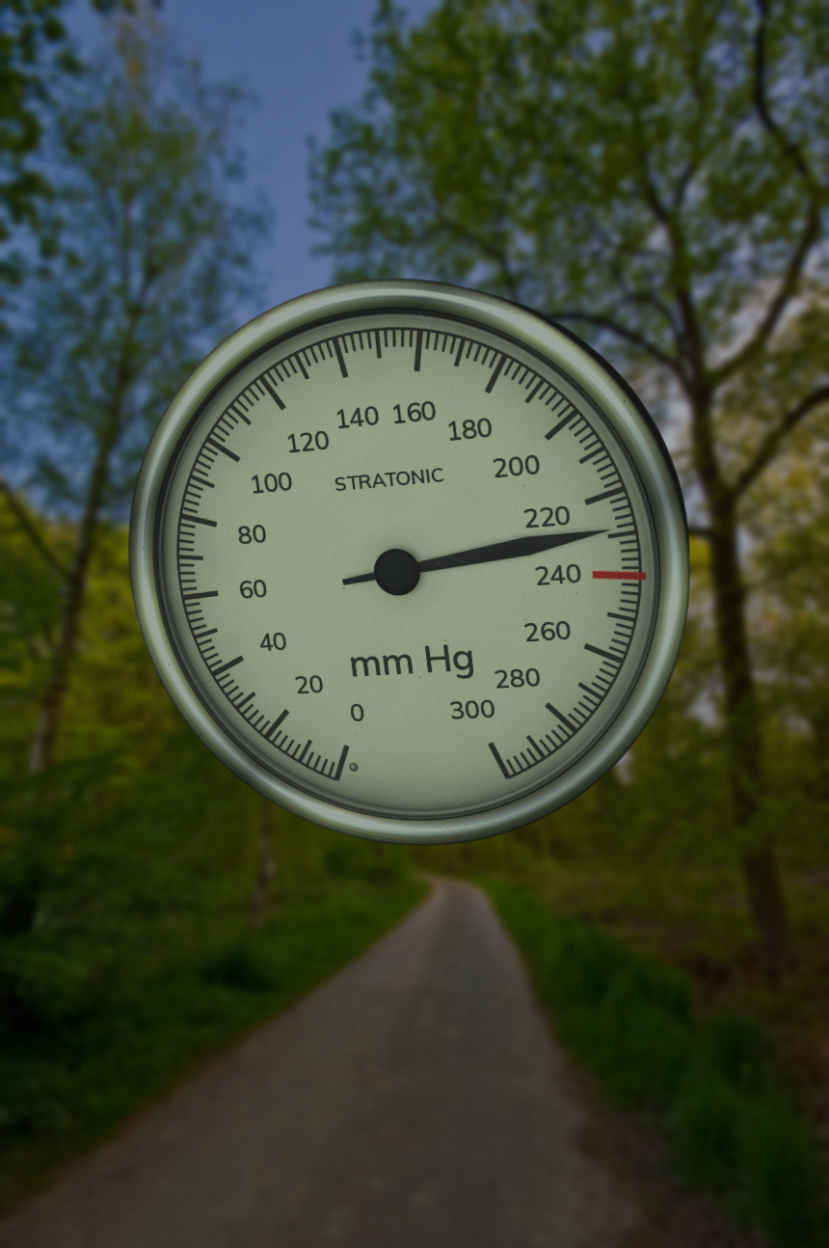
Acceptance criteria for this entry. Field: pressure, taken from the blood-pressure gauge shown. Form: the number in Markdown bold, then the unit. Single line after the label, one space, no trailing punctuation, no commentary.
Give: **228** mmHg
